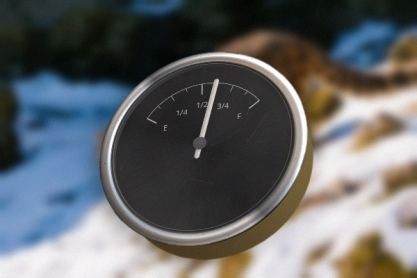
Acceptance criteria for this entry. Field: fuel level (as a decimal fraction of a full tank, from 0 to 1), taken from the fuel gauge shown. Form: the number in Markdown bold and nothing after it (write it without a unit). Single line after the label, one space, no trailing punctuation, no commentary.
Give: **0.625**
